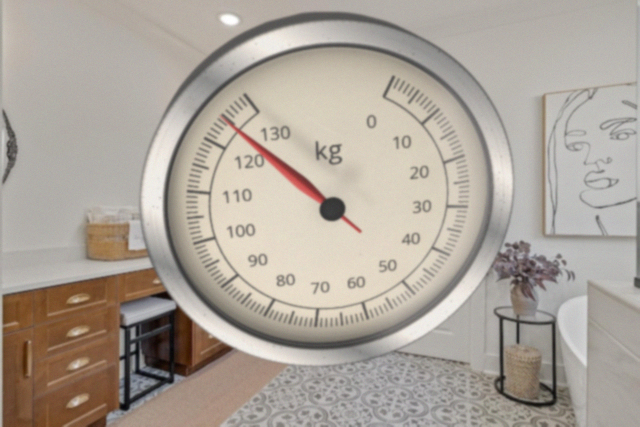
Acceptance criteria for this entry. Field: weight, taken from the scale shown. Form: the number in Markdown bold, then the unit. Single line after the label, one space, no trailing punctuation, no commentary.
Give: **125** kg
